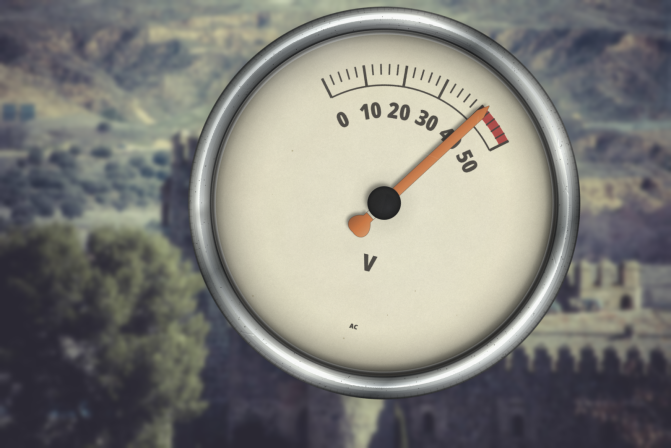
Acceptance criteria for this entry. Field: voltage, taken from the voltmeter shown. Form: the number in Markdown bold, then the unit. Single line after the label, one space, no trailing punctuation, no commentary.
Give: **41** V
